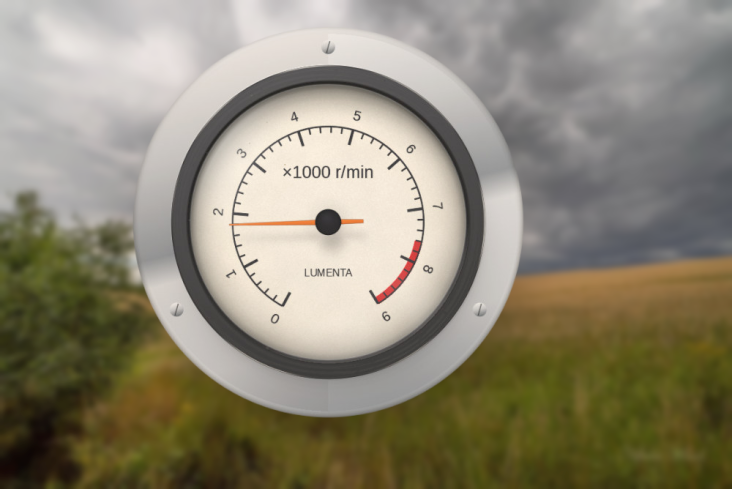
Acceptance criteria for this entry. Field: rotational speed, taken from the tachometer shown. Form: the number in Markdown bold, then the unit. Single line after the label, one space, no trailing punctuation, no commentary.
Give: **1800** rpm
